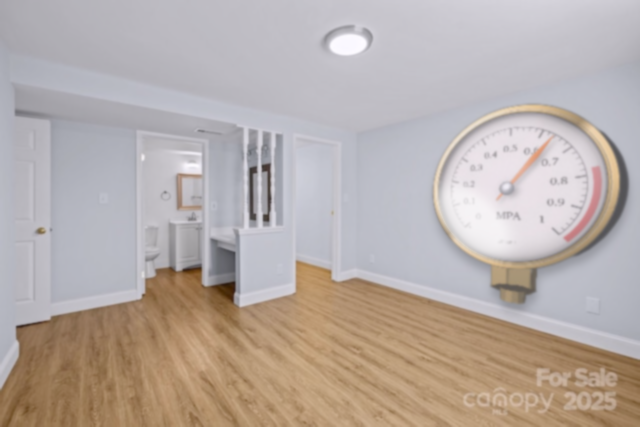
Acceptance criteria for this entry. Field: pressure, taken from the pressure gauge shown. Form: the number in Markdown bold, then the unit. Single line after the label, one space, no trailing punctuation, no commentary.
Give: **0.64** MPa
